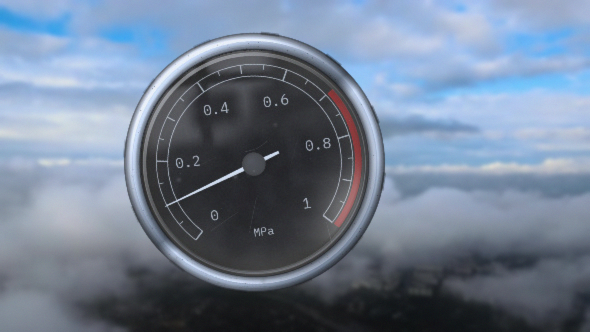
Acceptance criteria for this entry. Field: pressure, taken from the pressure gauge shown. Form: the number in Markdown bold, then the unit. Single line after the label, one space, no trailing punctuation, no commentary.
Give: **0.1** MPa
